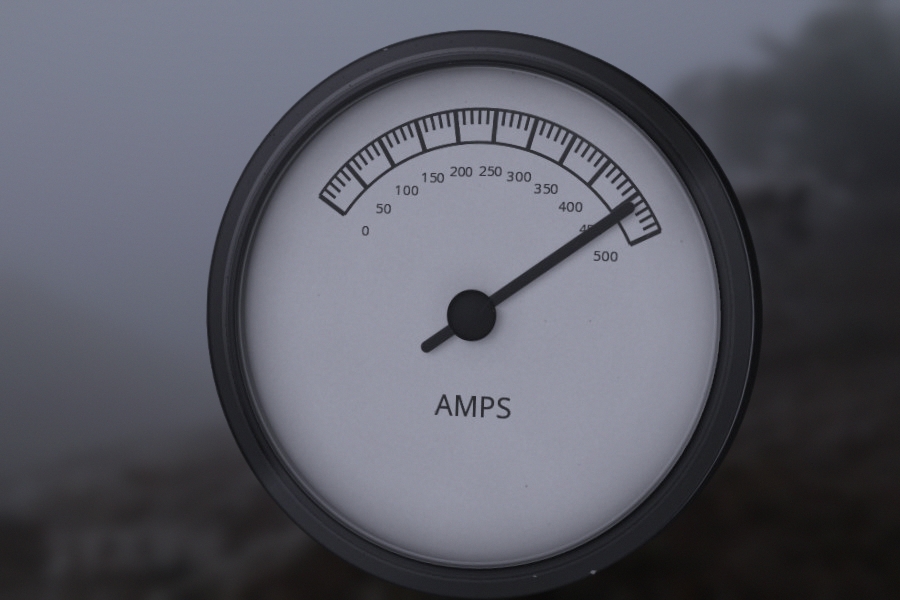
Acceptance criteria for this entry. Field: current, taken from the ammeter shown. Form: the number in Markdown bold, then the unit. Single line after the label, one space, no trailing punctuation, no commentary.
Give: **460** A
